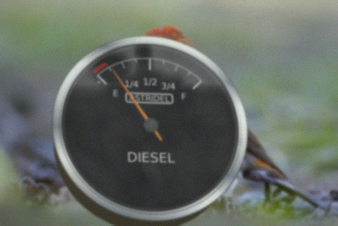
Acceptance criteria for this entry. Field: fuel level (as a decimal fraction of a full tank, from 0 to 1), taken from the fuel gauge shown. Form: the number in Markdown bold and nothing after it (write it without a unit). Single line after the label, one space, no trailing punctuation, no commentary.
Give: **0.125**
